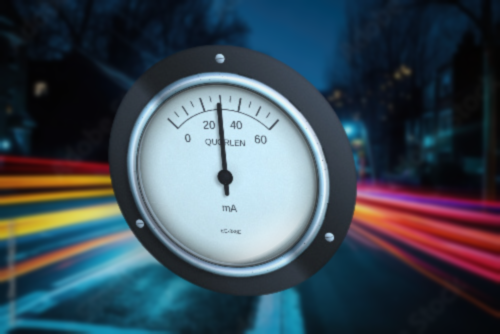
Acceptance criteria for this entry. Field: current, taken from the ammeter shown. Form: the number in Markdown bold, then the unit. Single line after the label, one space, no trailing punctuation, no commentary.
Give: **30** mA
